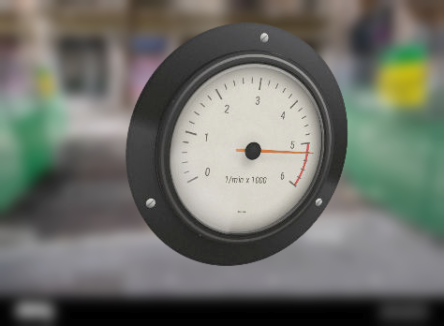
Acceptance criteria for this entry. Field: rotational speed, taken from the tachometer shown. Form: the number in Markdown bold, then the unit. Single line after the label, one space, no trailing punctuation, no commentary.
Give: **5200** rpm
